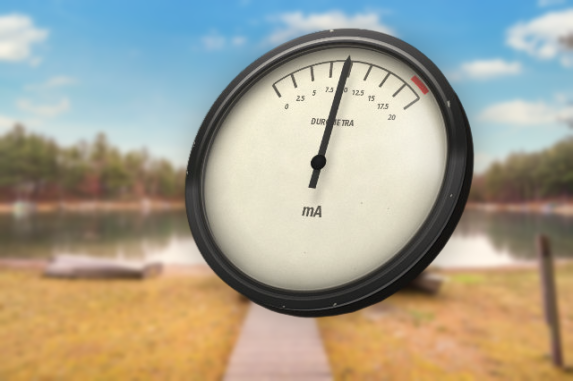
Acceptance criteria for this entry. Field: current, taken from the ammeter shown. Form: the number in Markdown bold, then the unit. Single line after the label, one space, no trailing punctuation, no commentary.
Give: **10** mA
